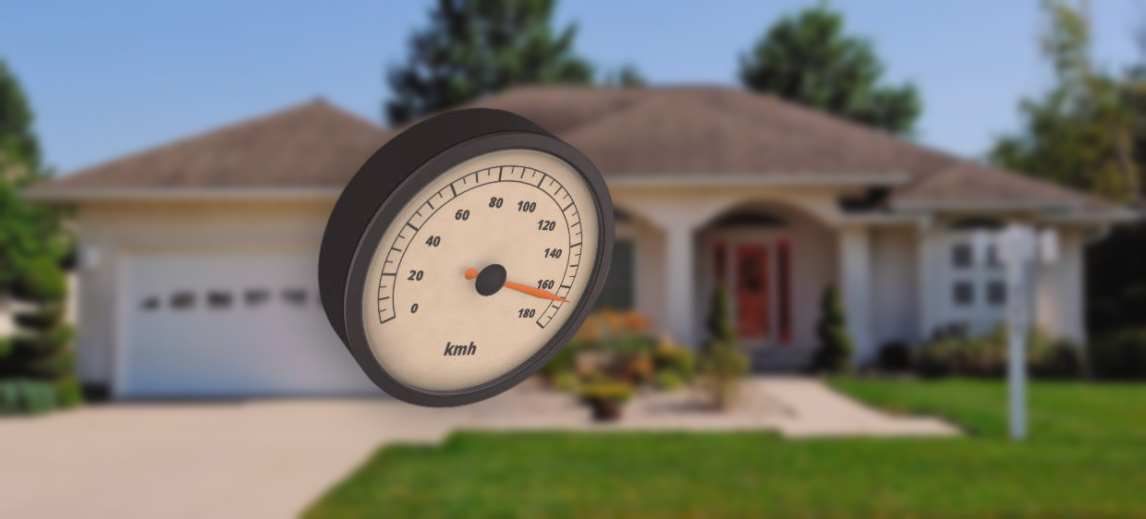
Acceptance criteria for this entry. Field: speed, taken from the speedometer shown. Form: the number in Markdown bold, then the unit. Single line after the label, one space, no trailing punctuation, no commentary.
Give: **165** km/h
